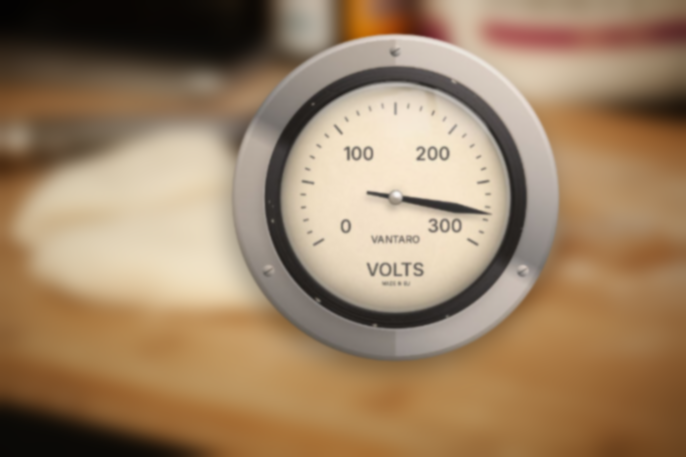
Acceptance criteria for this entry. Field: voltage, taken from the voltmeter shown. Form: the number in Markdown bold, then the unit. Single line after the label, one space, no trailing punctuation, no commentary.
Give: **275** V
